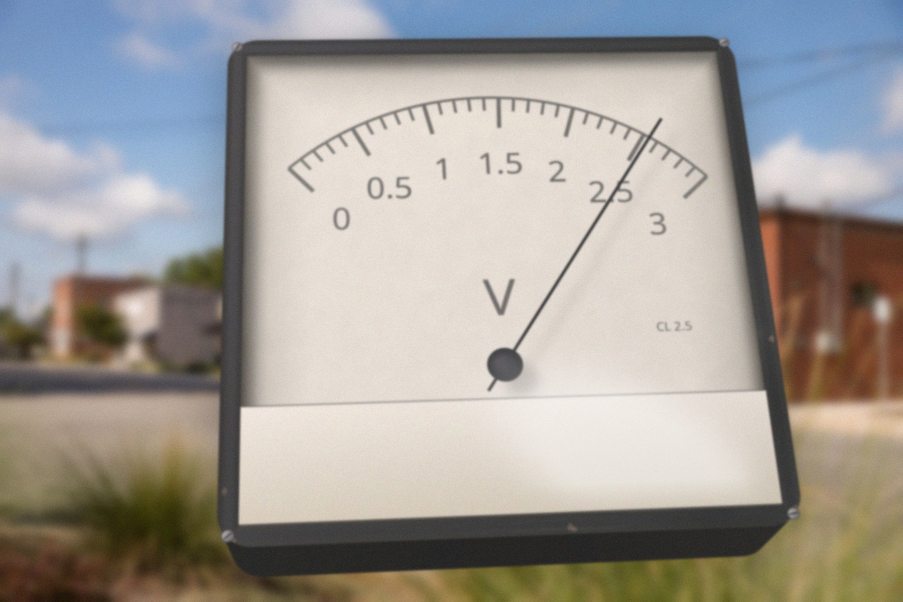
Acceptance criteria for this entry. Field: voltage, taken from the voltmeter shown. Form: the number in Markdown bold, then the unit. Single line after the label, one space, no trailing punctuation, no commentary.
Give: **2.55** V
